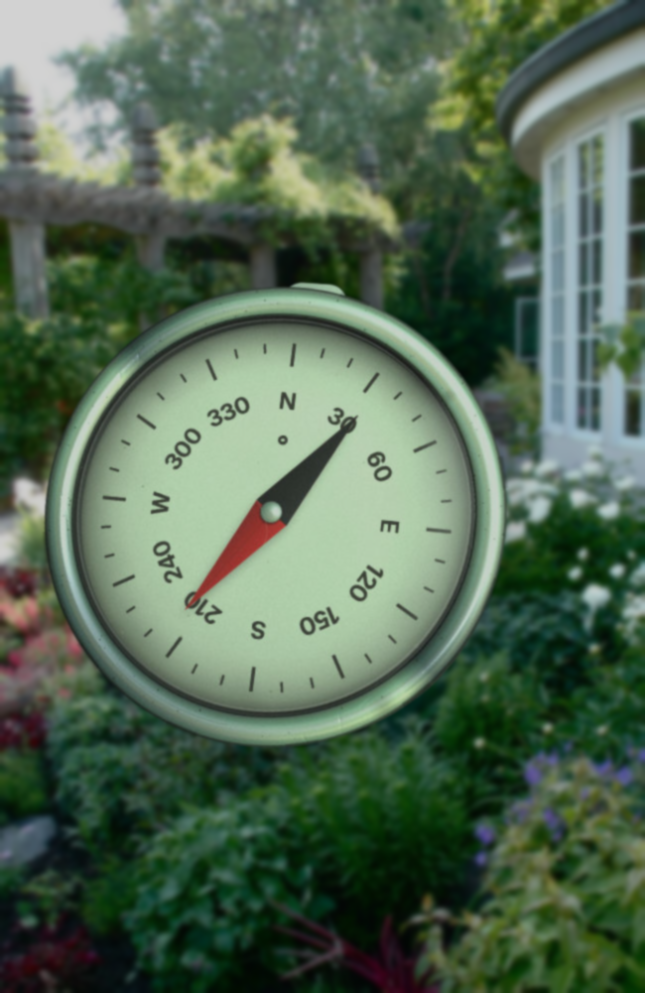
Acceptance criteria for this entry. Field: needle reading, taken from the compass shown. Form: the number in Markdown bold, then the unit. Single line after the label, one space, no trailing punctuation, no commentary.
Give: **215** °
